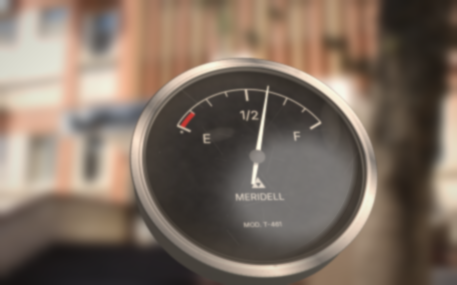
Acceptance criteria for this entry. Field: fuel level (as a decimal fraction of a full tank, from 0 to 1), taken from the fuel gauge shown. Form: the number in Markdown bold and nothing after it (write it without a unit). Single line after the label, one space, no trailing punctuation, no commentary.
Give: **0.625**
